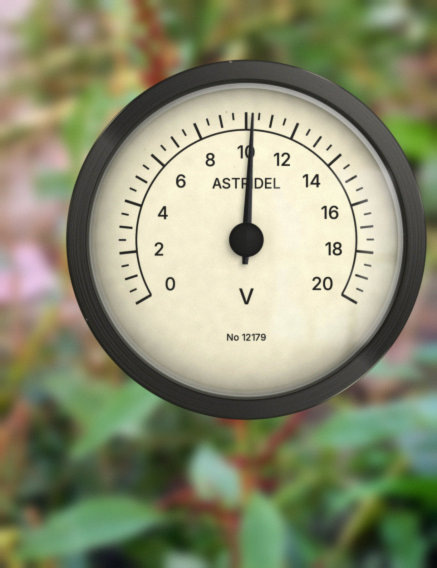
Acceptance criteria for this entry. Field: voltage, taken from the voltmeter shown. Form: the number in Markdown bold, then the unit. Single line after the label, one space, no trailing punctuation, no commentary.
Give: **10.25** V
